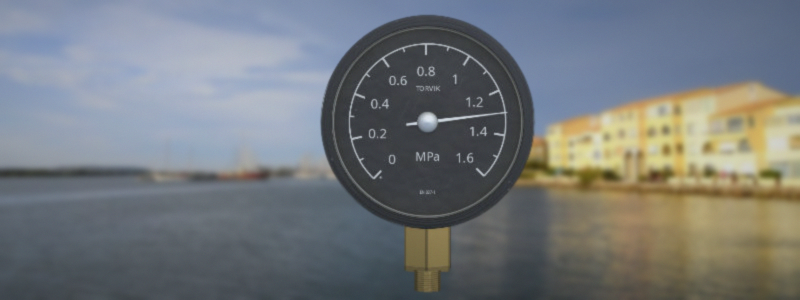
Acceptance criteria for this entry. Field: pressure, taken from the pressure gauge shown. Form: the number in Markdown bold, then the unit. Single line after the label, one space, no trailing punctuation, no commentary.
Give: **1.3** MPa
